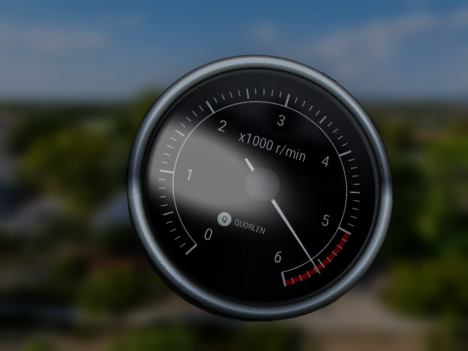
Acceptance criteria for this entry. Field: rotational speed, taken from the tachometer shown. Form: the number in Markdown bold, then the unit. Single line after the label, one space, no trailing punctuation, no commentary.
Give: **5600** rpm
